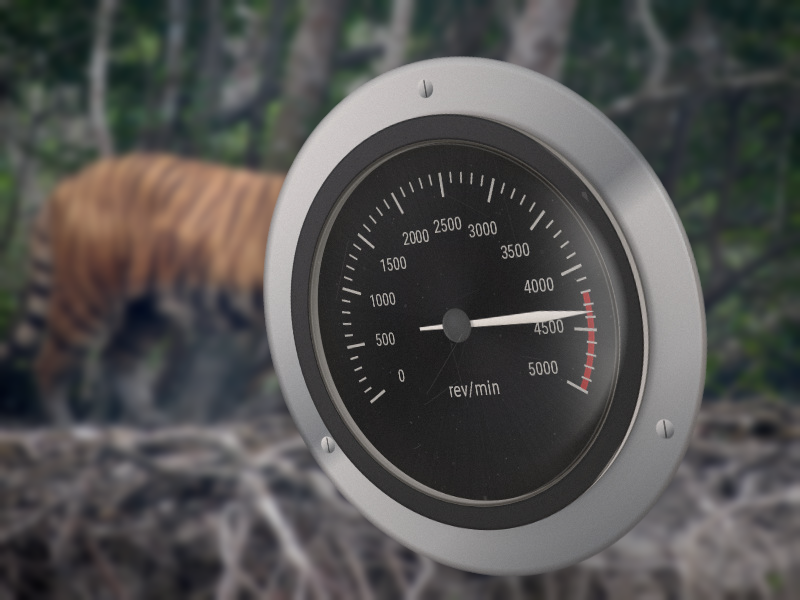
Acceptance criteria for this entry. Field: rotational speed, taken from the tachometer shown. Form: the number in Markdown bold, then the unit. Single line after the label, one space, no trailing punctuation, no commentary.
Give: **4350** rpm
